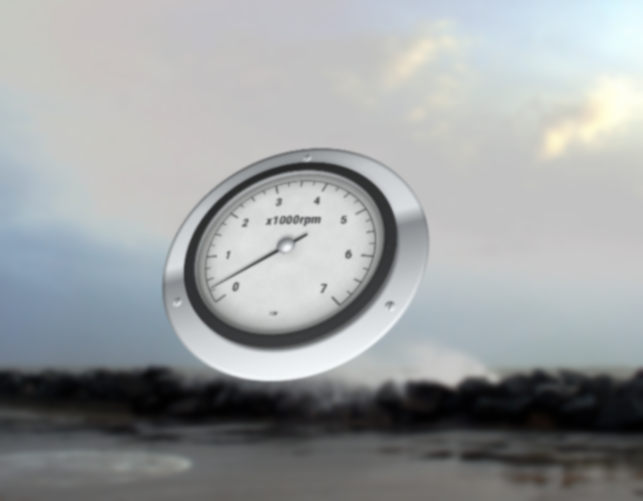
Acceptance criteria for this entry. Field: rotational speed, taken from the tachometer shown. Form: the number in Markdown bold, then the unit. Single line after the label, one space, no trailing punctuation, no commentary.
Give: **250** rpm
